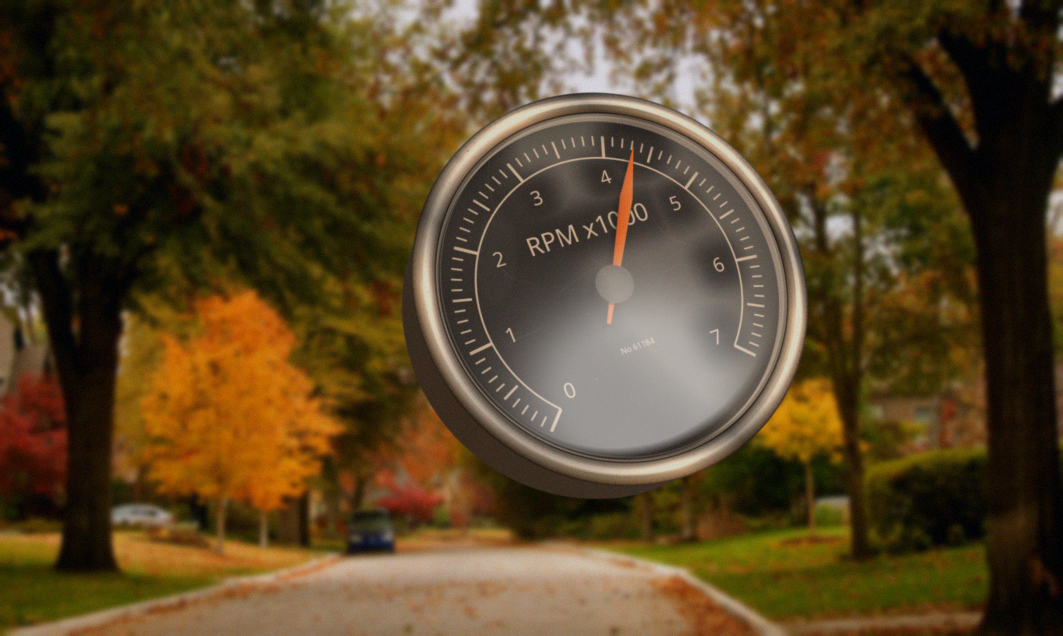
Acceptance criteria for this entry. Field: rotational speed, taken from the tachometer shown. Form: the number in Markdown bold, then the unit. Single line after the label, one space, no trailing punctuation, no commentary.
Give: **4300** rpm
